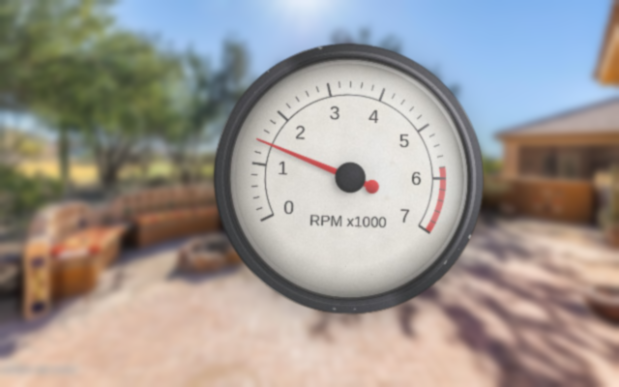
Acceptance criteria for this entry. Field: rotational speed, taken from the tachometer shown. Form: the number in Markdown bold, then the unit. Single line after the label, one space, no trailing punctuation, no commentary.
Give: **1400** rpm
